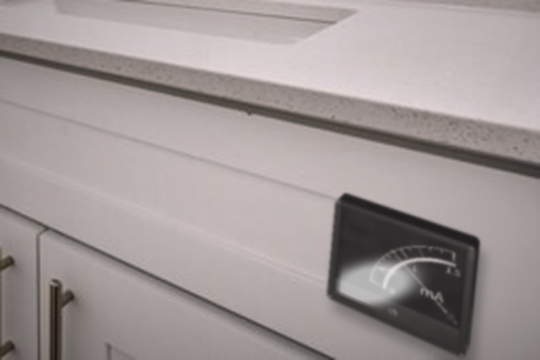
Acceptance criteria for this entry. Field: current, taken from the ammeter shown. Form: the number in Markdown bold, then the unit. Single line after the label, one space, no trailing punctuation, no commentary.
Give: **0.9** mA
